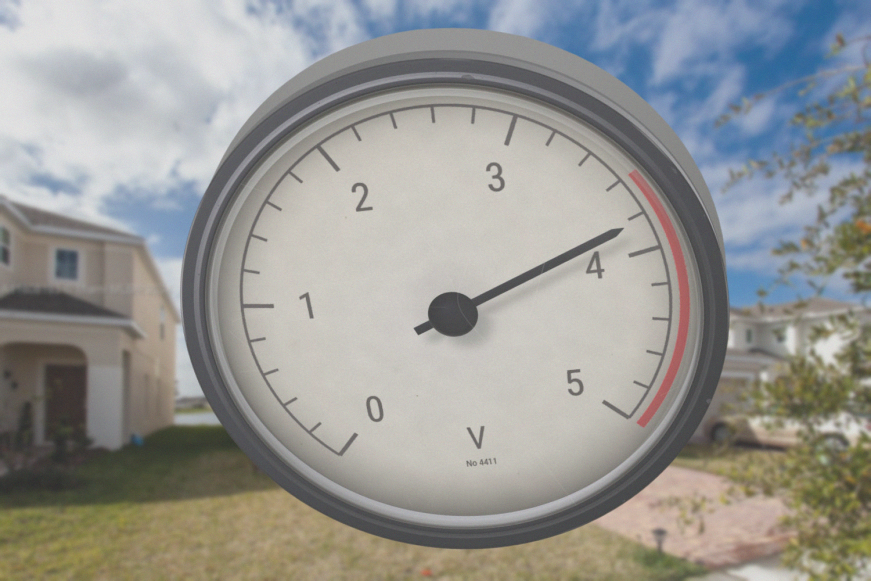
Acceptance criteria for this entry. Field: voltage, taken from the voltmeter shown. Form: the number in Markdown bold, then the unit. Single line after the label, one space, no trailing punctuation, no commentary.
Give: **3.8** V
